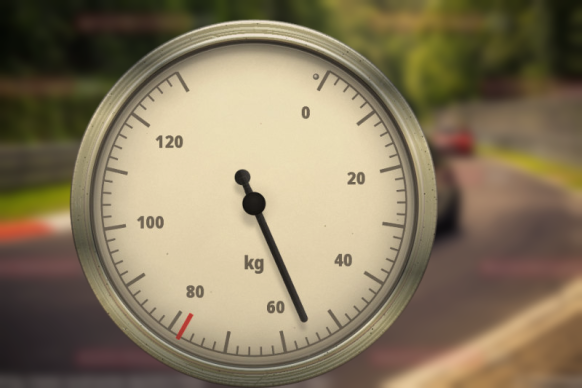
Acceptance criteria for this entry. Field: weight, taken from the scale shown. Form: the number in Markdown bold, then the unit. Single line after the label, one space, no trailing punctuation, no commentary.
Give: **55** kg
